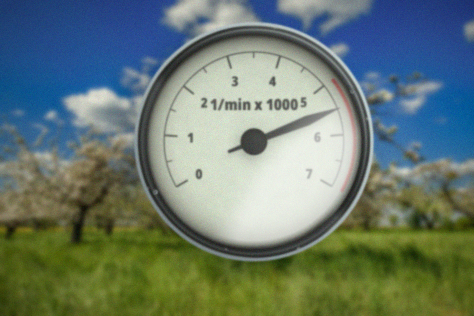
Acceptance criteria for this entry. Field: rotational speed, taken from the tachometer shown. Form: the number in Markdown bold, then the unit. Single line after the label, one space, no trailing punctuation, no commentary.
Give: **5500** rpm
